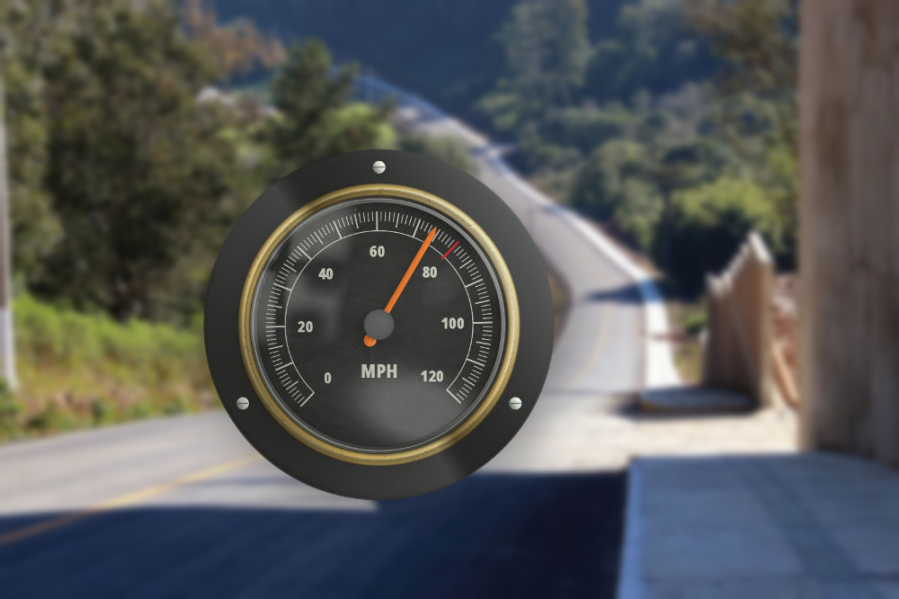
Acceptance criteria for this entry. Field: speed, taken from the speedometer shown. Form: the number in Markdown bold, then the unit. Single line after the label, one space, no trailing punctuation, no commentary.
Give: **74** mph
